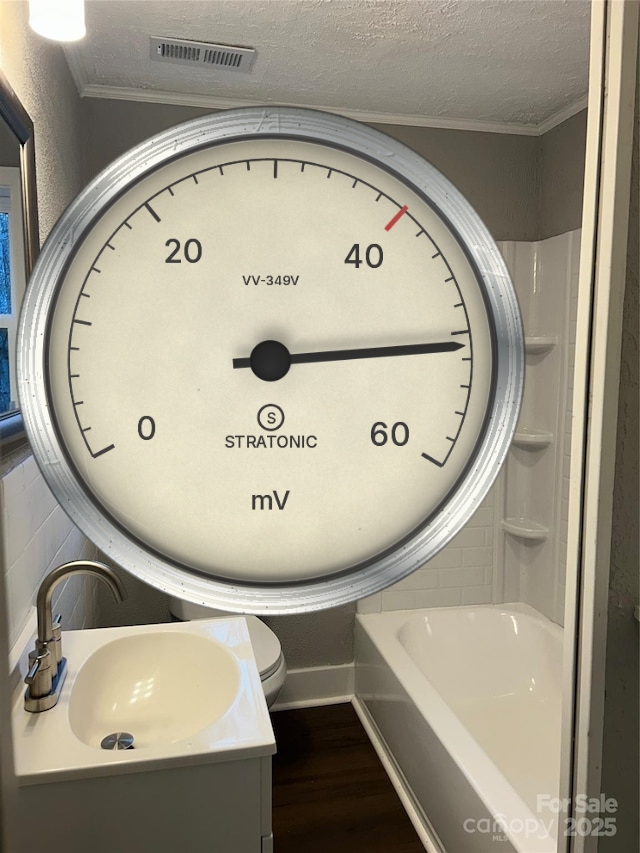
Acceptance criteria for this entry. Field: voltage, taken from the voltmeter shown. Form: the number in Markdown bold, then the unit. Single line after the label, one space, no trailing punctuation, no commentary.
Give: **51** mV
